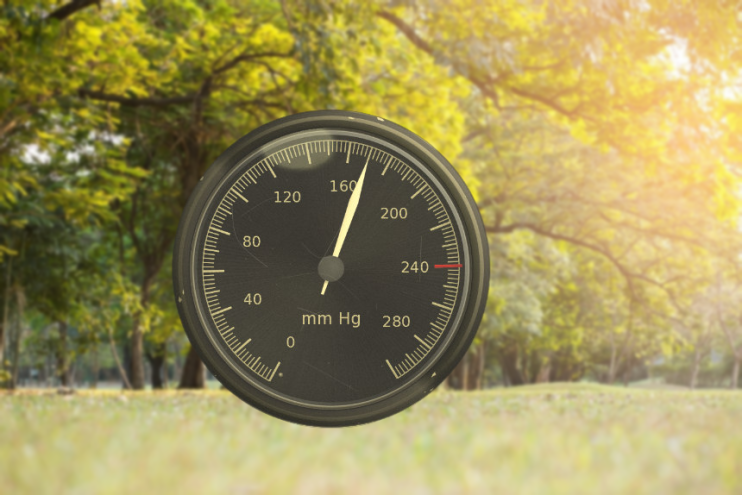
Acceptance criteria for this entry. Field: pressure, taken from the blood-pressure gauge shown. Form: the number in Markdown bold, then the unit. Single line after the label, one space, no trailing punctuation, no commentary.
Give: **170** mmHg
